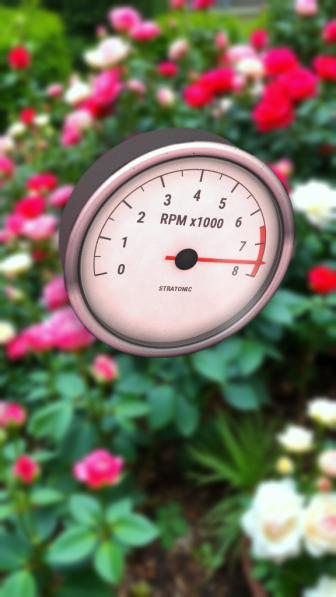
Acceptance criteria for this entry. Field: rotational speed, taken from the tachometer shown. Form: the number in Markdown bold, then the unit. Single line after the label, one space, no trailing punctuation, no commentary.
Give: **7500** rpm
